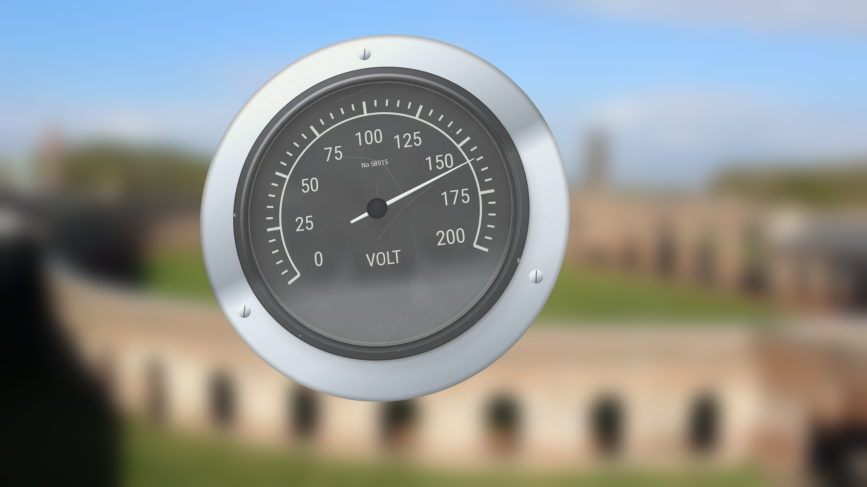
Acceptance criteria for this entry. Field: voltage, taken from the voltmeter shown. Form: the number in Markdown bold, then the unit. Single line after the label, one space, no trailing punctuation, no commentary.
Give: **160** V
